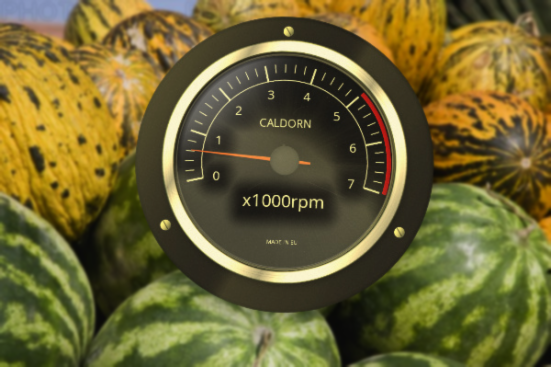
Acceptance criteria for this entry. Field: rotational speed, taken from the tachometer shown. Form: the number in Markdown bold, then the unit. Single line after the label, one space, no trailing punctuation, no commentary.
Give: **600** rpm
